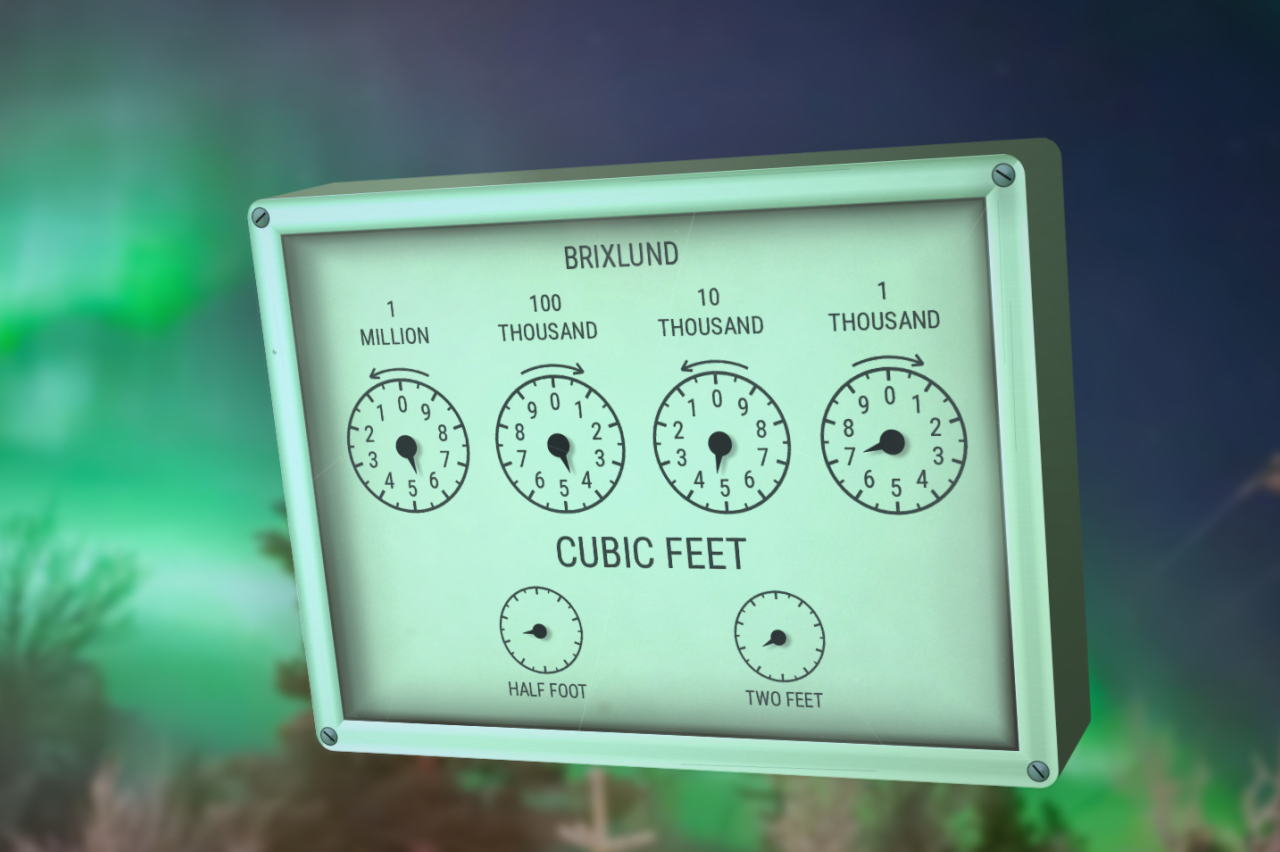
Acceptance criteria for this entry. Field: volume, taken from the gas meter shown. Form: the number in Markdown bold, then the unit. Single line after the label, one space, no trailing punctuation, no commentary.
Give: **544700** ft³
